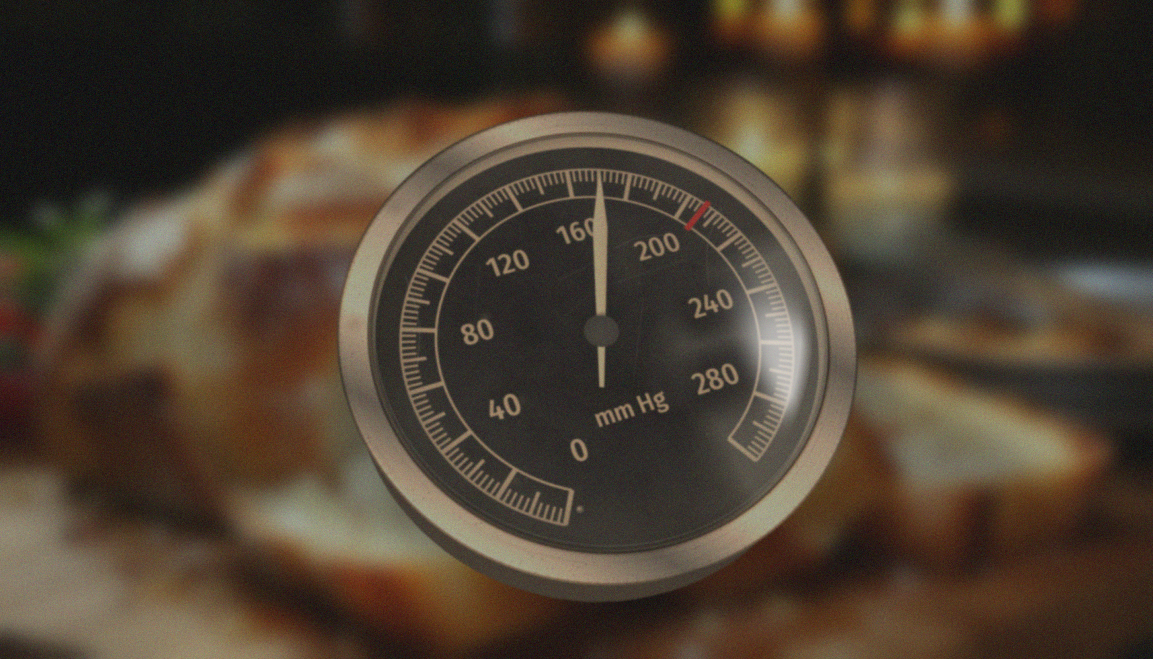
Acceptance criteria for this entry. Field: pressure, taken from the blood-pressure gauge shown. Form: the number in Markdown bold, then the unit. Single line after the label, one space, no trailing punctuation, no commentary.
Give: **170** mmHg
